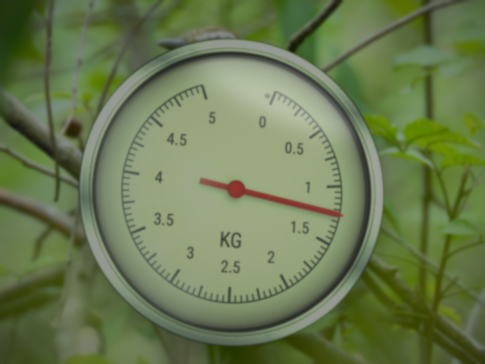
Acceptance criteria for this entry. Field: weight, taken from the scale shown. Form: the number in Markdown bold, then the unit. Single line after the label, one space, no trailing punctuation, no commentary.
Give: **1.25** kg
